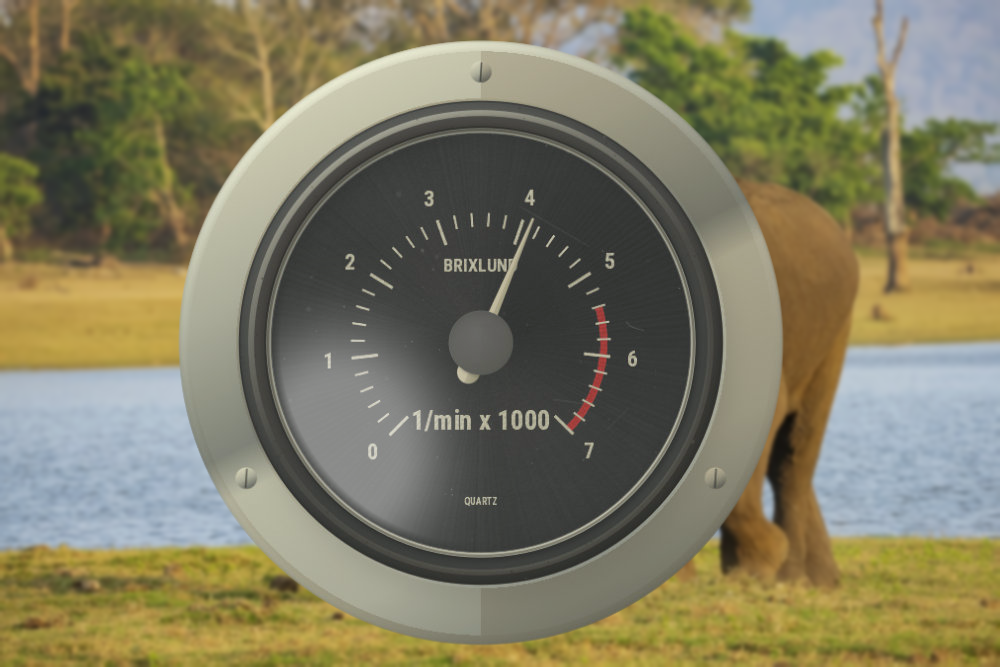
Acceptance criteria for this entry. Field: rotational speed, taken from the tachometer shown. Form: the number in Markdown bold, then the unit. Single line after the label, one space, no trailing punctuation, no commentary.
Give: **4100** rpm
